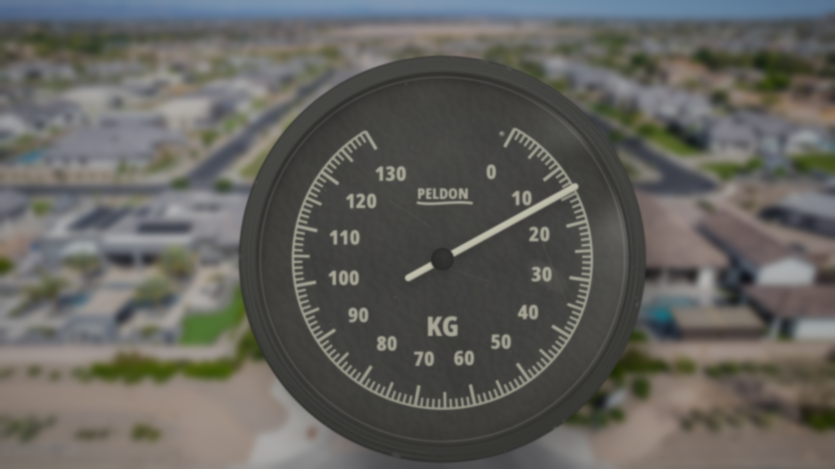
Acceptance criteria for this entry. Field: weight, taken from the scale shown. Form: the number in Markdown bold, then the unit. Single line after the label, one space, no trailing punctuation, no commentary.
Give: **14** kg
